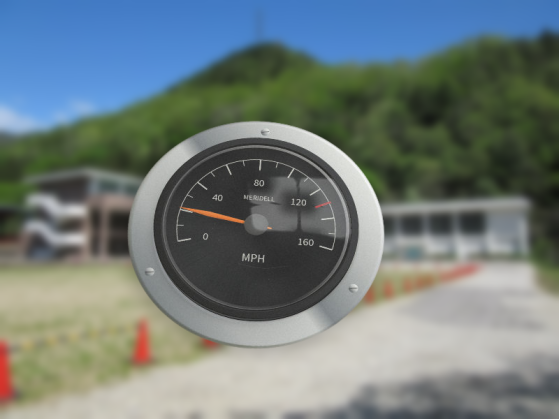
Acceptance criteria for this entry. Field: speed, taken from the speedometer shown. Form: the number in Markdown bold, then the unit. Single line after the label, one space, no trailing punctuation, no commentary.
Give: **20** mph
